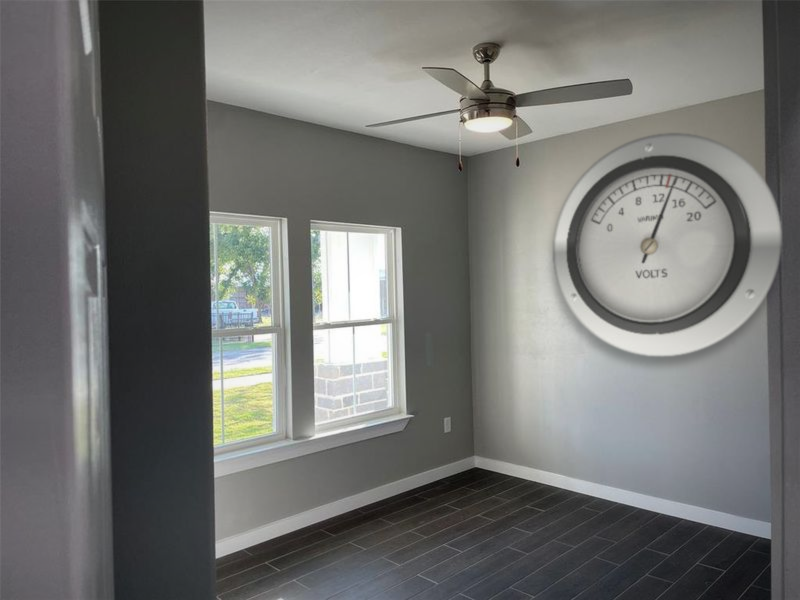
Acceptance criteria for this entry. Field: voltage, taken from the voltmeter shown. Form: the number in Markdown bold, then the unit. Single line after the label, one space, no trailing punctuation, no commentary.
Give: **14** V
